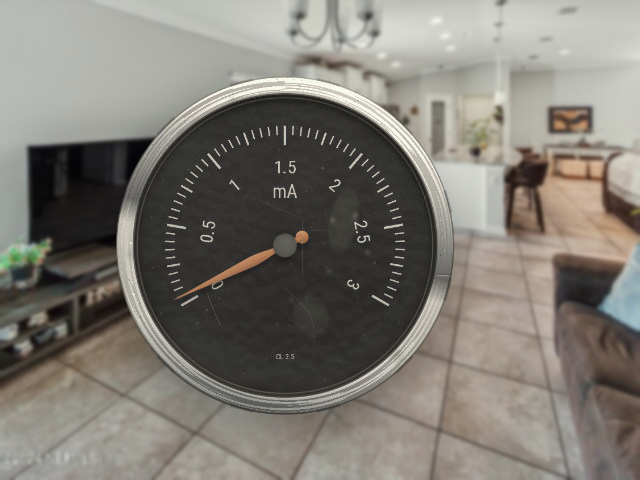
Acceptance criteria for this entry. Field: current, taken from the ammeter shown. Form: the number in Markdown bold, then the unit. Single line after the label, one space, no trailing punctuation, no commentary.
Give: **0.05** mA
